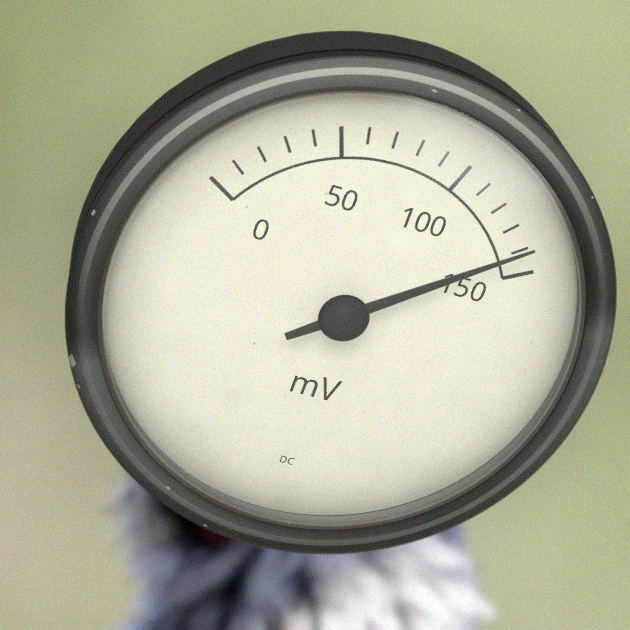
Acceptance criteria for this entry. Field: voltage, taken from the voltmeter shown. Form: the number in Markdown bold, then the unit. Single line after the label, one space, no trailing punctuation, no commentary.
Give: **140** mV
